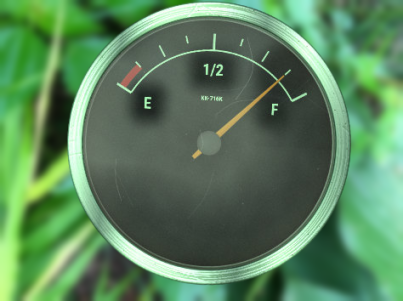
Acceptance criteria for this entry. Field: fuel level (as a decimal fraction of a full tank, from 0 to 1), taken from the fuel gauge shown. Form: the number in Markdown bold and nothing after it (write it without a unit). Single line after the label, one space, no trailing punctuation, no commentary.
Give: **0.875**
